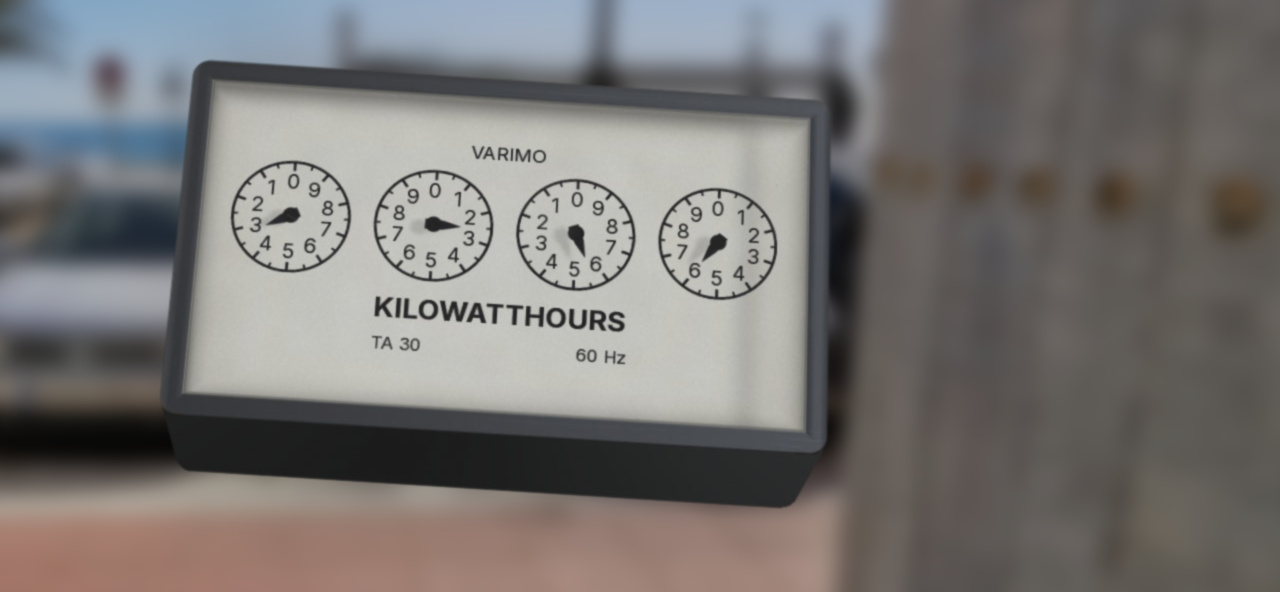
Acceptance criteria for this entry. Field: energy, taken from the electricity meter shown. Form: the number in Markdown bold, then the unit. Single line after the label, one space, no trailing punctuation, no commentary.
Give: **3256** kWh
